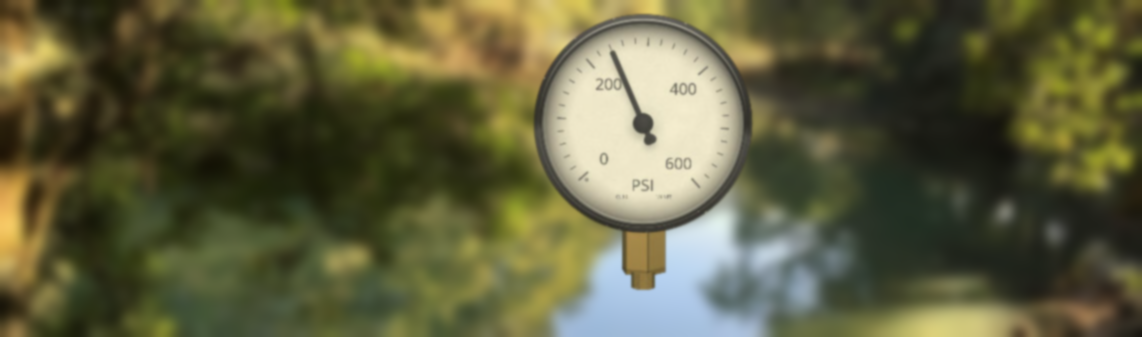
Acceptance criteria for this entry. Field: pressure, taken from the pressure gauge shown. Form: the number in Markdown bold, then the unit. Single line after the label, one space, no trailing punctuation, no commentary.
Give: **240** psi
